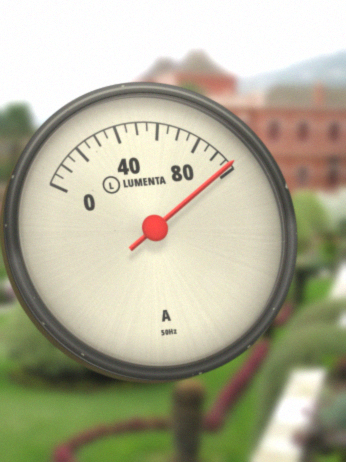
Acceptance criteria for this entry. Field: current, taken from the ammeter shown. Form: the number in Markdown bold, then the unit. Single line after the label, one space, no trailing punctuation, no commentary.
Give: **97.5** A
